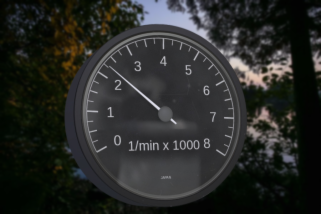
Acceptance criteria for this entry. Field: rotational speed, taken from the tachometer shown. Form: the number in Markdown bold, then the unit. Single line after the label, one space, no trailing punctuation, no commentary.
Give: **2250** rpm
